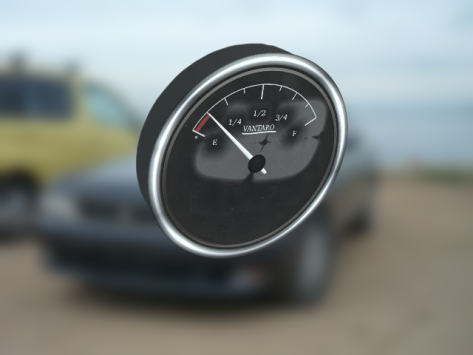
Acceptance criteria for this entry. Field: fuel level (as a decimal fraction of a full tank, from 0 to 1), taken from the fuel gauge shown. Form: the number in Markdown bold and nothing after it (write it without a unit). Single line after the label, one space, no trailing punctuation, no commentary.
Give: **0.125**
